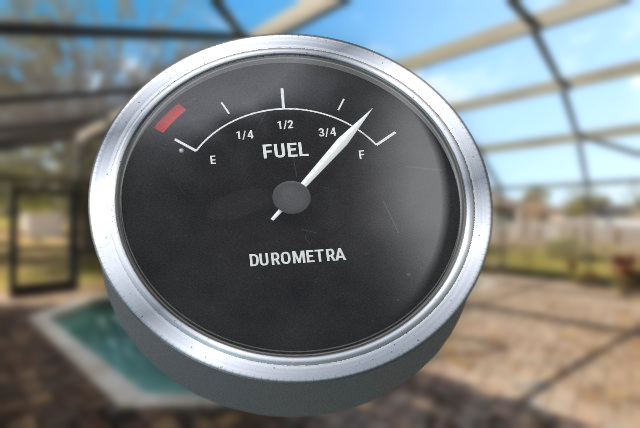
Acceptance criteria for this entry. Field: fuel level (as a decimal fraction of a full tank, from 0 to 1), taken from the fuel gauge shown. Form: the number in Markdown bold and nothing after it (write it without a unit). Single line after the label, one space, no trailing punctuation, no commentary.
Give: **0.875**
